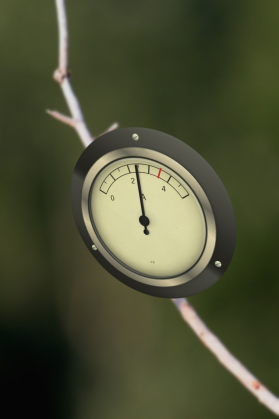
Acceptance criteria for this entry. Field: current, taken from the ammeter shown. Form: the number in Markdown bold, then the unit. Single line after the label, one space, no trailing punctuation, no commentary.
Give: **2.5** A
